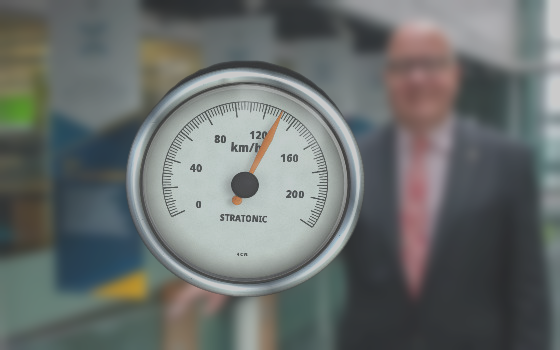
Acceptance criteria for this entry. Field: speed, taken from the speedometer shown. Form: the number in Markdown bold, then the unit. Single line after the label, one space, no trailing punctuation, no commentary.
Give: **130** km/h
